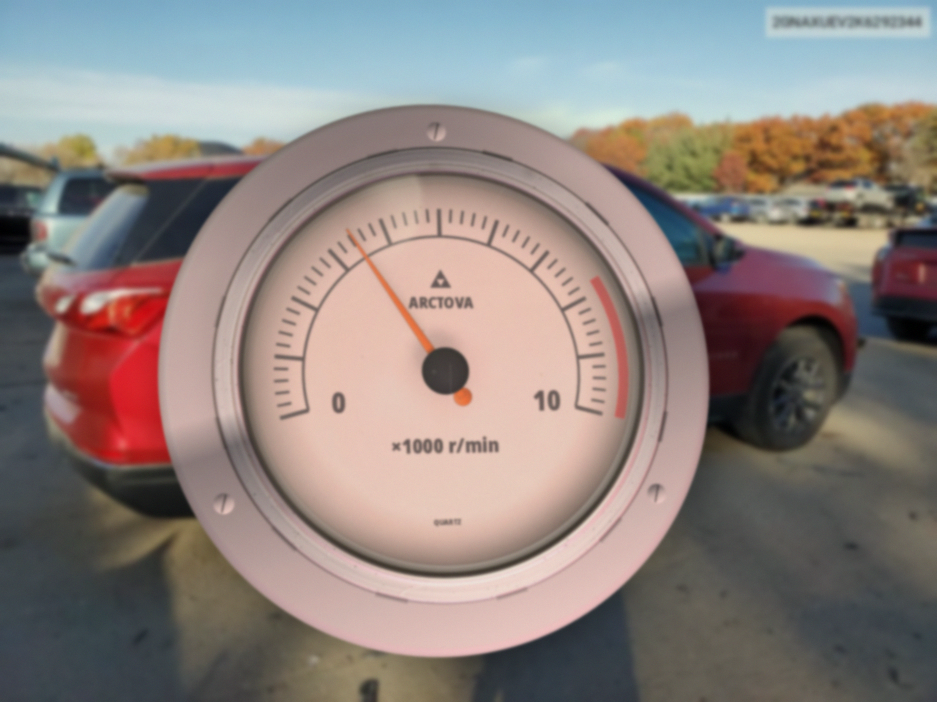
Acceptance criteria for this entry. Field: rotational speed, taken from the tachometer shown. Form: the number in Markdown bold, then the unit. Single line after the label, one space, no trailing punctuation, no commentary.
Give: **3400** rpm
